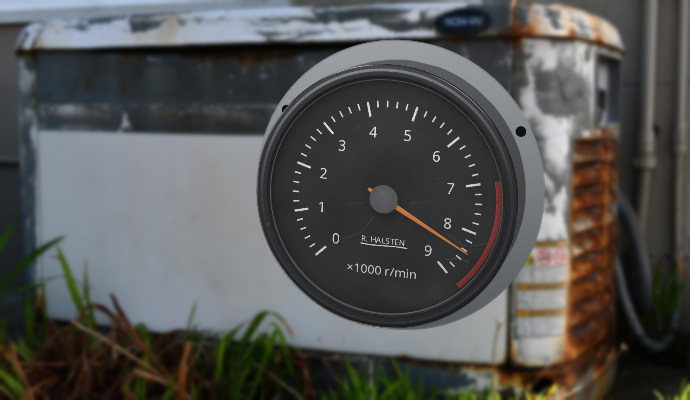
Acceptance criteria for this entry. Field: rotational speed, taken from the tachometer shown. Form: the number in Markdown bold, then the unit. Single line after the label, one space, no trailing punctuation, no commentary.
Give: **8400** rpm
